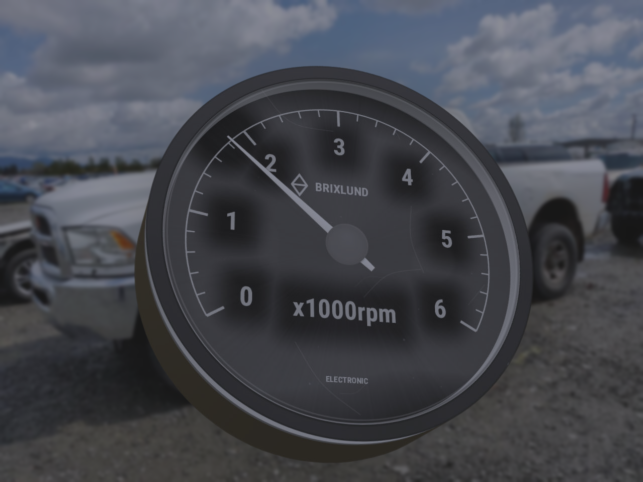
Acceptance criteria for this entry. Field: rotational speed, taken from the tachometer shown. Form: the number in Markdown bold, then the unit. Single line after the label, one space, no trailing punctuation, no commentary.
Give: **1800** rpm
